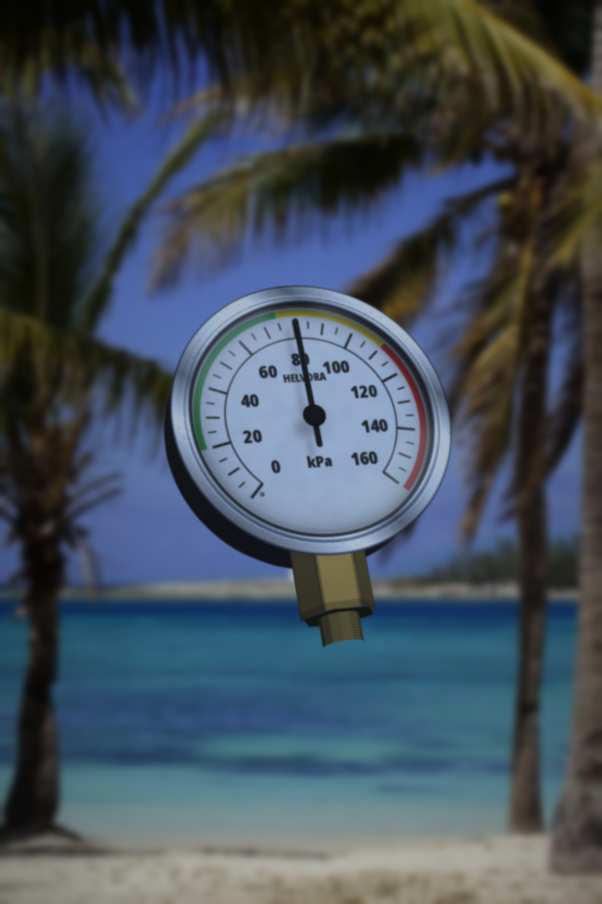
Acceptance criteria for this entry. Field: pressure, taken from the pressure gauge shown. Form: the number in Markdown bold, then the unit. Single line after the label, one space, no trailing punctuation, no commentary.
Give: **80** kPa
